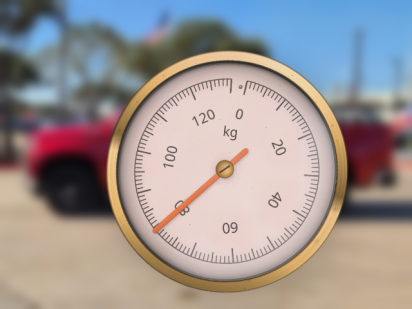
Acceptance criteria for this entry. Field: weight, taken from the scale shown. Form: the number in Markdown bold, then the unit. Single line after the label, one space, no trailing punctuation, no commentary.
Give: **80** kg
